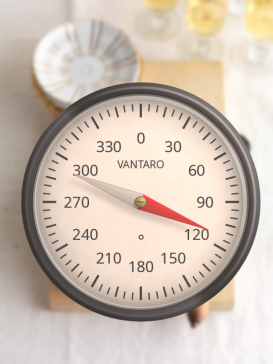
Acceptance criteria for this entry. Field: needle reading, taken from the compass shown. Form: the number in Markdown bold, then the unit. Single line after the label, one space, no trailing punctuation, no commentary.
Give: **112.5** °
